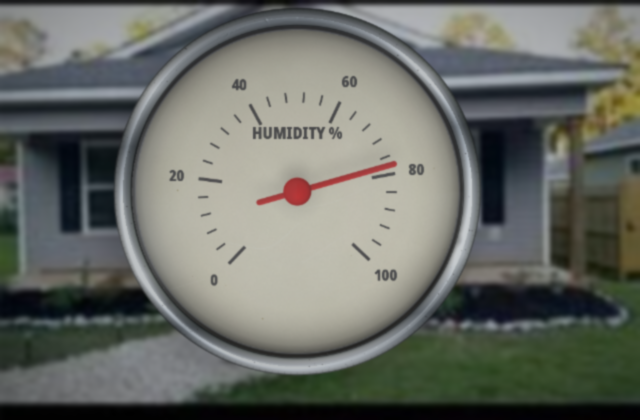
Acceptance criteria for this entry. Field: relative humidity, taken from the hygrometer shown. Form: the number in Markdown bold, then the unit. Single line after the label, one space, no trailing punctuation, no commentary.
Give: **78** %
